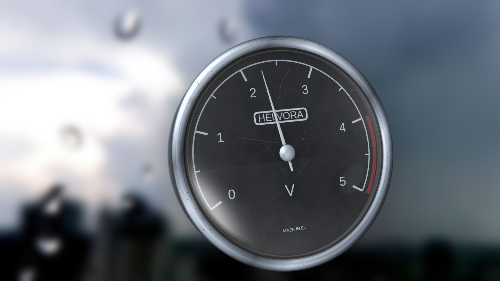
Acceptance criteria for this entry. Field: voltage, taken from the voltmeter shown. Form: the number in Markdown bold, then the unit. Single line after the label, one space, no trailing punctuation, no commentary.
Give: **2.25** V
